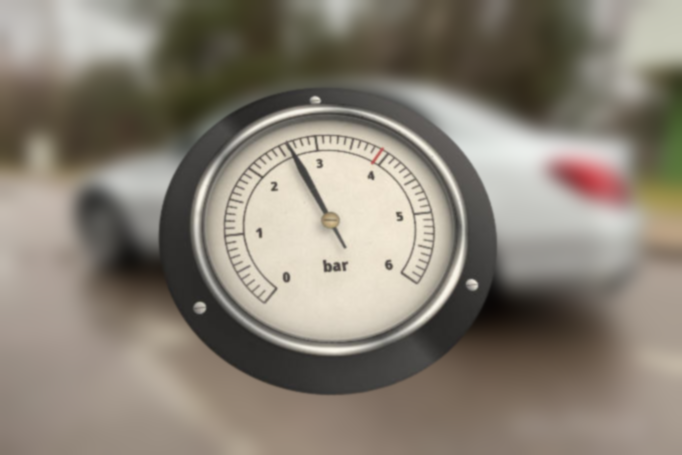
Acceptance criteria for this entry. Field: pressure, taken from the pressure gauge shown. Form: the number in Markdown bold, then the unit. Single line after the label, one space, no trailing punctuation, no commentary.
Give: **2.6** bar
